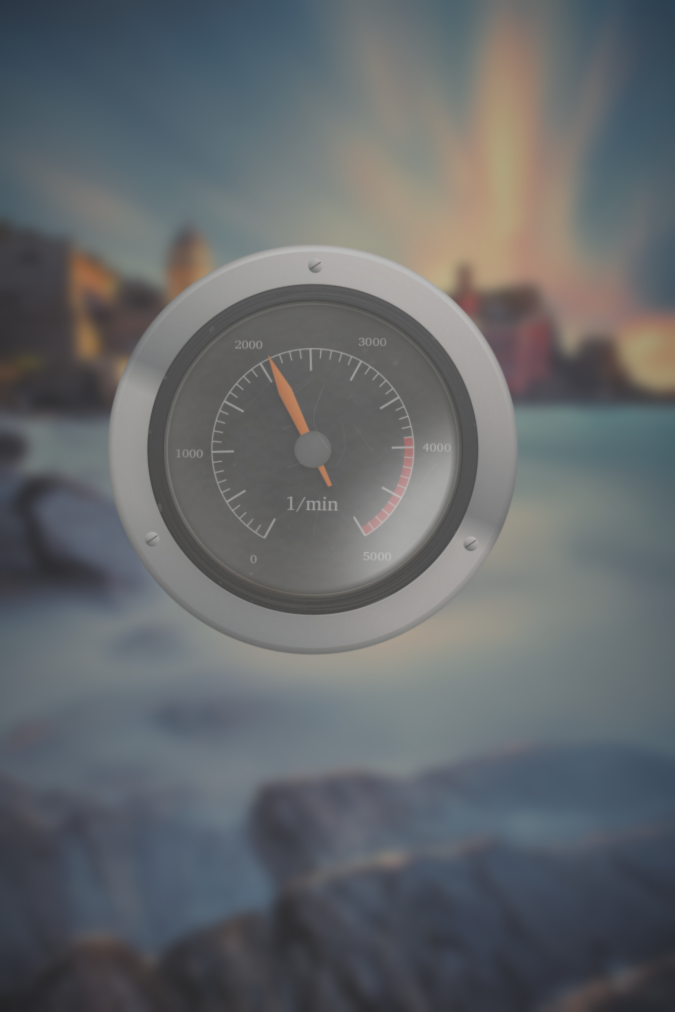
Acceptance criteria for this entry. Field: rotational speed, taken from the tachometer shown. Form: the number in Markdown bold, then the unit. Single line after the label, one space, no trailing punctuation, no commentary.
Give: **2100** rpm
